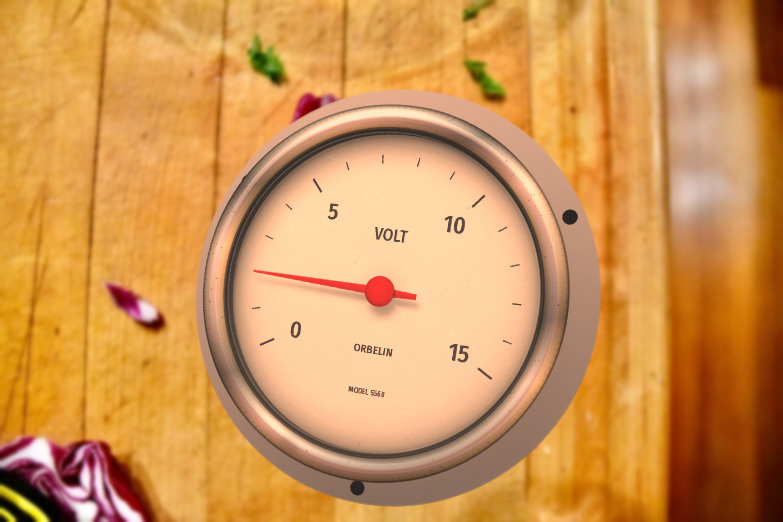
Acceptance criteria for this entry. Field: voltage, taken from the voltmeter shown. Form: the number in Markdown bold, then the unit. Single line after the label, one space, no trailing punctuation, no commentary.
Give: **2** V
